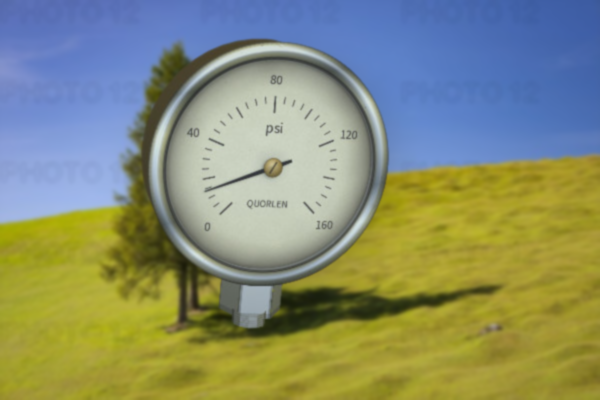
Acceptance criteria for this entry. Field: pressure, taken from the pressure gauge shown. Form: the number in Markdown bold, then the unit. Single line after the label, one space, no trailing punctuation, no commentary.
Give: **15** psi
